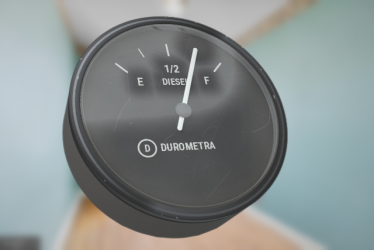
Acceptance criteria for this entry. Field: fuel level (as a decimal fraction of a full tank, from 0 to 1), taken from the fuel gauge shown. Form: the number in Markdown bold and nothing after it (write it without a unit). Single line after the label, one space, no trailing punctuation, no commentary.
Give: **0.75**
